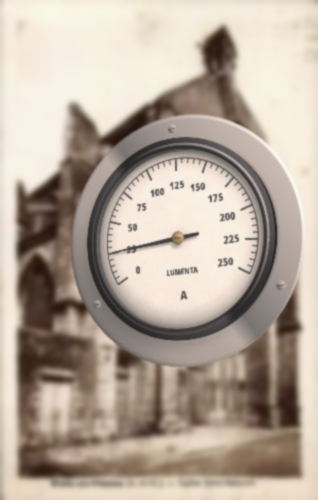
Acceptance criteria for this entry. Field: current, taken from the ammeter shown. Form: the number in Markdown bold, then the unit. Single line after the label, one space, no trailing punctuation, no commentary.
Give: **25** A
